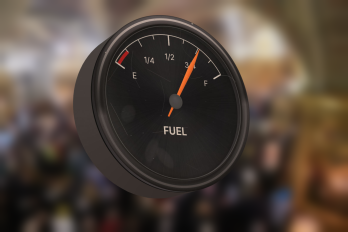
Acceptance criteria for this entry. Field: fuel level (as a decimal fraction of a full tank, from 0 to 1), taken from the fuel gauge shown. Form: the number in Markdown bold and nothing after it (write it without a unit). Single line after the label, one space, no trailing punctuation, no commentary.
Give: **0.75**
